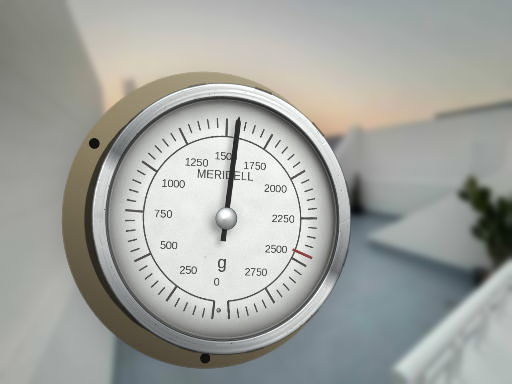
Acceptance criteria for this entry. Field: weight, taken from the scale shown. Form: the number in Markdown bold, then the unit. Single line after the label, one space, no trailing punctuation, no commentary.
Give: **1550** g
